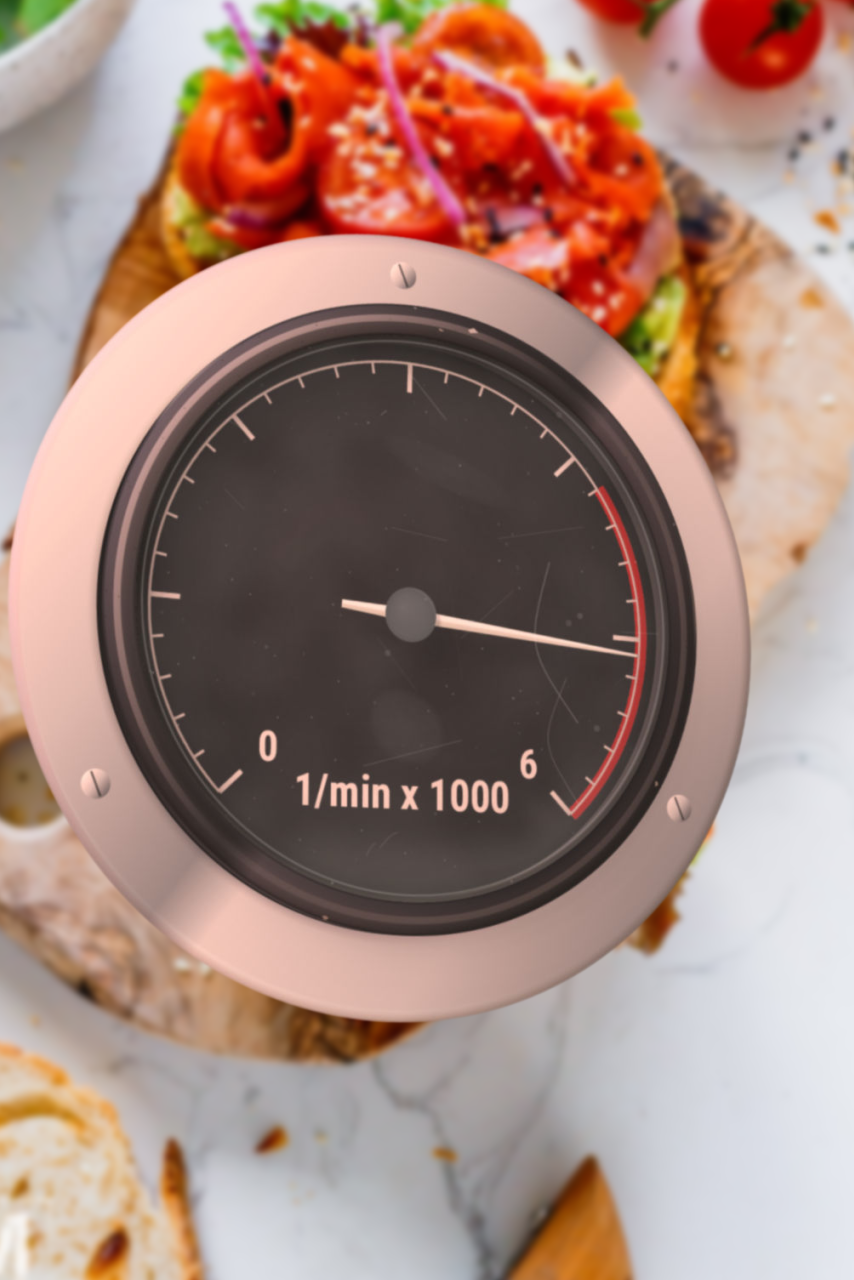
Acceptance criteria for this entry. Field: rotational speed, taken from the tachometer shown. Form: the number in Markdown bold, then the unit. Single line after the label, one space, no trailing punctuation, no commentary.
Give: **5100** rpm
